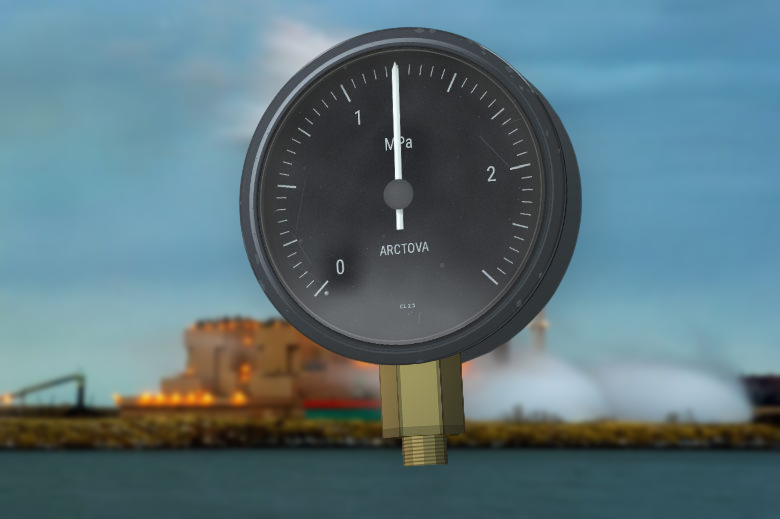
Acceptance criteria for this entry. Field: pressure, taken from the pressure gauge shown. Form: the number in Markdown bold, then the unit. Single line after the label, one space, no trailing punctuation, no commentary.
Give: **1.25** MPa
